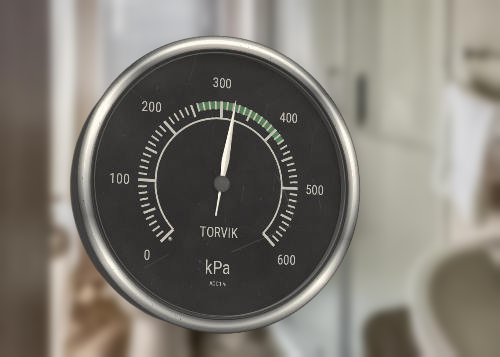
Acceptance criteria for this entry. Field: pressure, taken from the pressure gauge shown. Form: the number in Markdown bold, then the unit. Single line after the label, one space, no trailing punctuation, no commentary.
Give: **320** kPa
